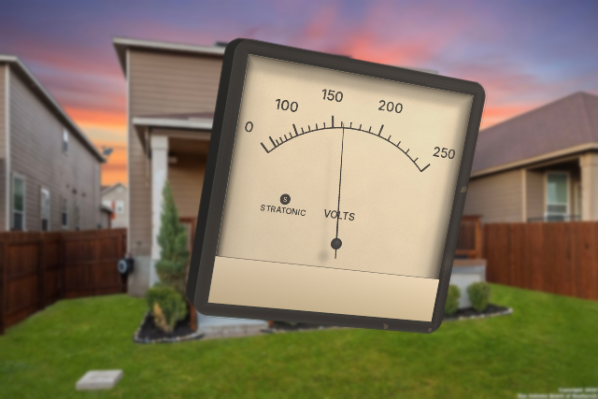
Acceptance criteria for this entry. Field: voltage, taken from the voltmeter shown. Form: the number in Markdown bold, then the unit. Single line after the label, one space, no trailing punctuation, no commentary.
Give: **160** V
